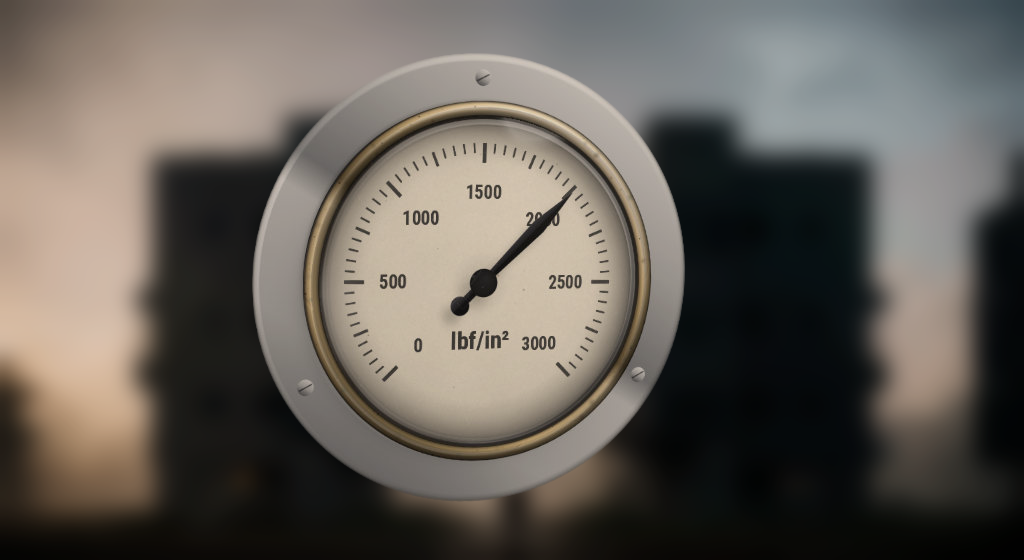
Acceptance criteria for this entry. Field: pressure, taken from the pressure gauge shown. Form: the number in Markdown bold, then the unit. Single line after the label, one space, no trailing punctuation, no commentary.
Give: **2000** psi
